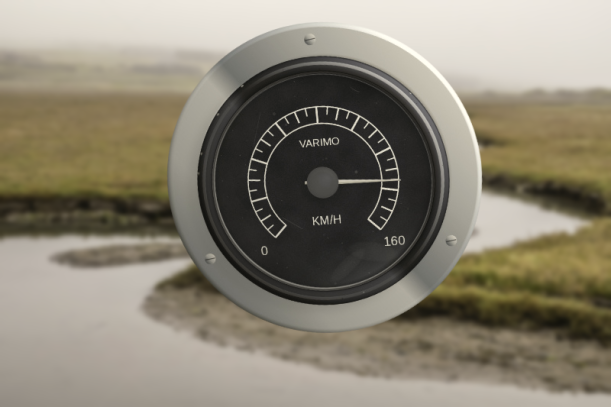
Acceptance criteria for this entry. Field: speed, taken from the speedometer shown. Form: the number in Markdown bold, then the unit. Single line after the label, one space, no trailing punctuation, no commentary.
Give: **135** km/h
